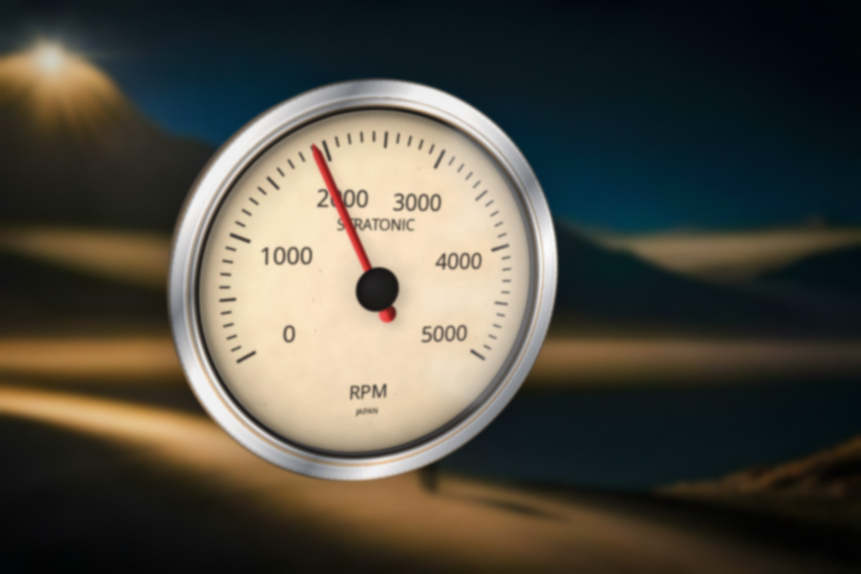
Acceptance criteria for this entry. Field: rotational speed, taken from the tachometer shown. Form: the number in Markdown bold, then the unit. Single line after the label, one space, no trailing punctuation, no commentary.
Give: **1900** rpm
